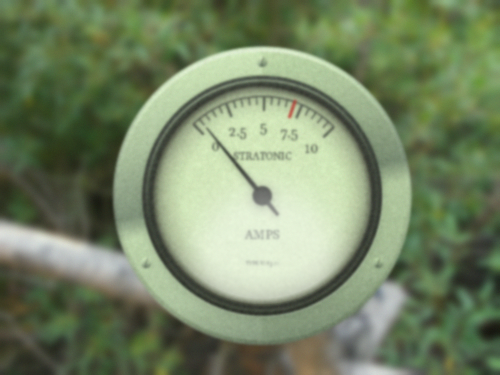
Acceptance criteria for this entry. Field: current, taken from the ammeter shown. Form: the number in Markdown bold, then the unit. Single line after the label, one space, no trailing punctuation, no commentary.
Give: **0.5** A
